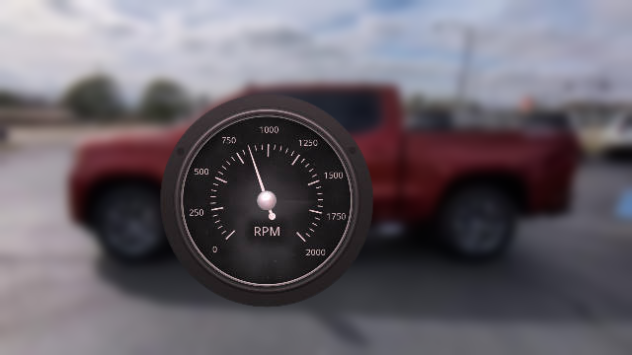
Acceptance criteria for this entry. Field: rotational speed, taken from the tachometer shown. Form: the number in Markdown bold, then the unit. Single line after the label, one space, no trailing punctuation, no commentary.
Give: **850** rpm
